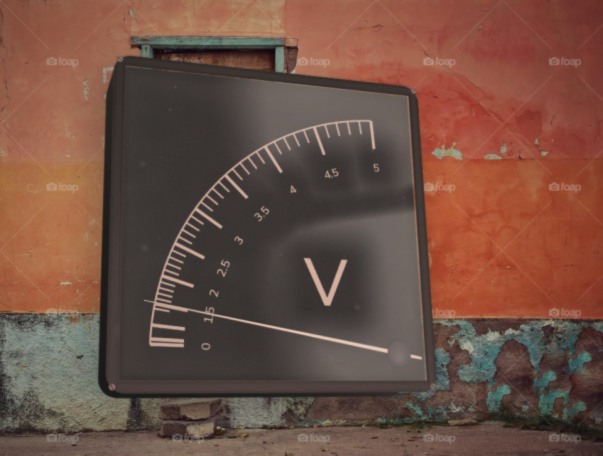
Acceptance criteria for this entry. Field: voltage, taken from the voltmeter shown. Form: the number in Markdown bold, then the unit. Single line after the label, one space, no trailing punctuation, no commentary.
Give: **1.5** V
